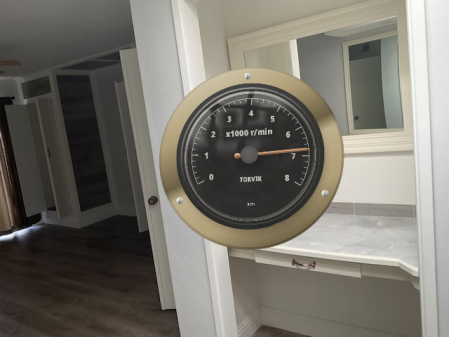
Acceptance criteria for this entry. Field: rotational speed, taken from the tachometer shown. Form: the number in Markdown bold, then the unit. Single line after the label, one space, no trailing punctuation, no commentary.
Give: **6800** rpm
